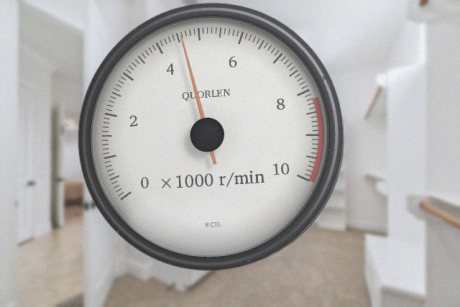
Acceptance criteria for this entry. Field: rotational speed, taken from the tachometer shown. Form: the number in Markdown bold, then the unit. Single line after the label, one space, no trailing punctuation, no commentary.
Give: **4600** rpm
